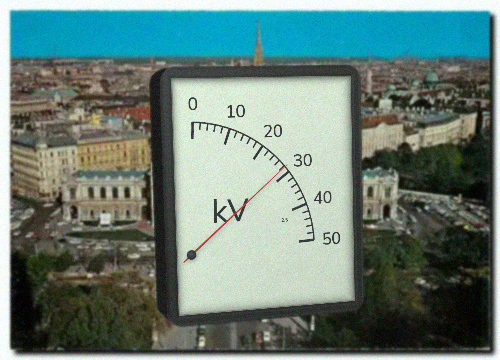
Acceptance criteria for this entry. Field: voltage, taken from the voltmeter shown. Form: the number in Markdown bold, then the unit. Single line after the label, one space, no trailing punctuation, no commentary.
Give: **28** kV
